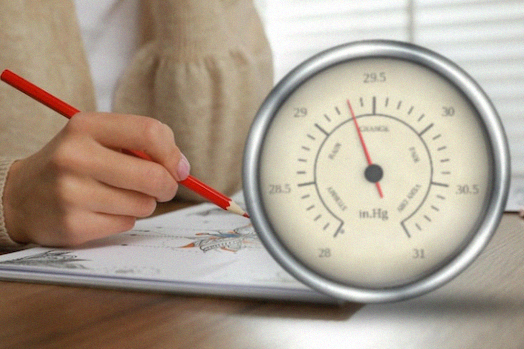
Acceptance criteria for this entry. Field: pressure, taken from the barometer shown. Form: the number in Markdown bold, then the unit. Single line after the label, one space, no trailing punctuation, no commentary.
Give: **29.3** inHg
